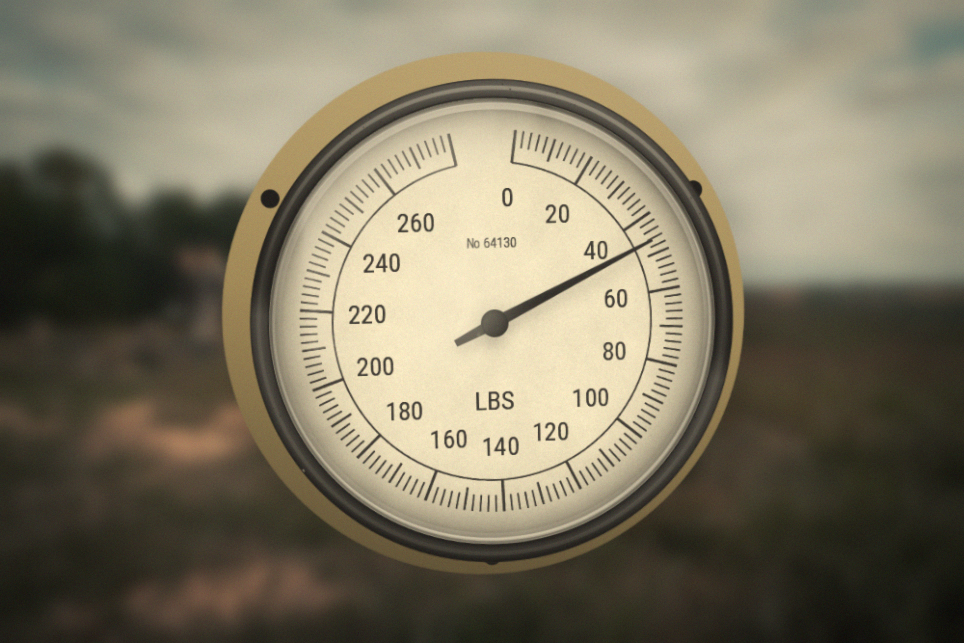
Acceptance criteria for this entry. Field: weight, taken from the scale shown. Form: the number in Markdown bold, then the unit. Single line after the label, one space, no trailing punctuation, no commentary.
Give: **46** lb
